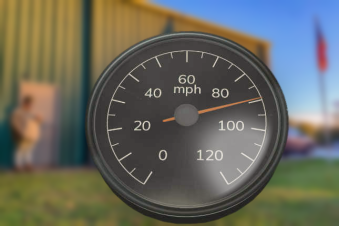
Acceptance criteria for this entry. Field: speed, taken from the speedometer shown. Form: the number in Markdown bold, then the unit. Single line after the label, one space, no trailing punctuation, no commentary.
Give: **90** mph
